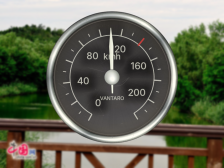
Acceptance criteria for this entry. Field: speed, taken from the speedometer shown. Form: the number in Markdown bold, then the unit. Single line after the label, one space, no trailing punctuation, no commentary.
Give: **110** km/h
